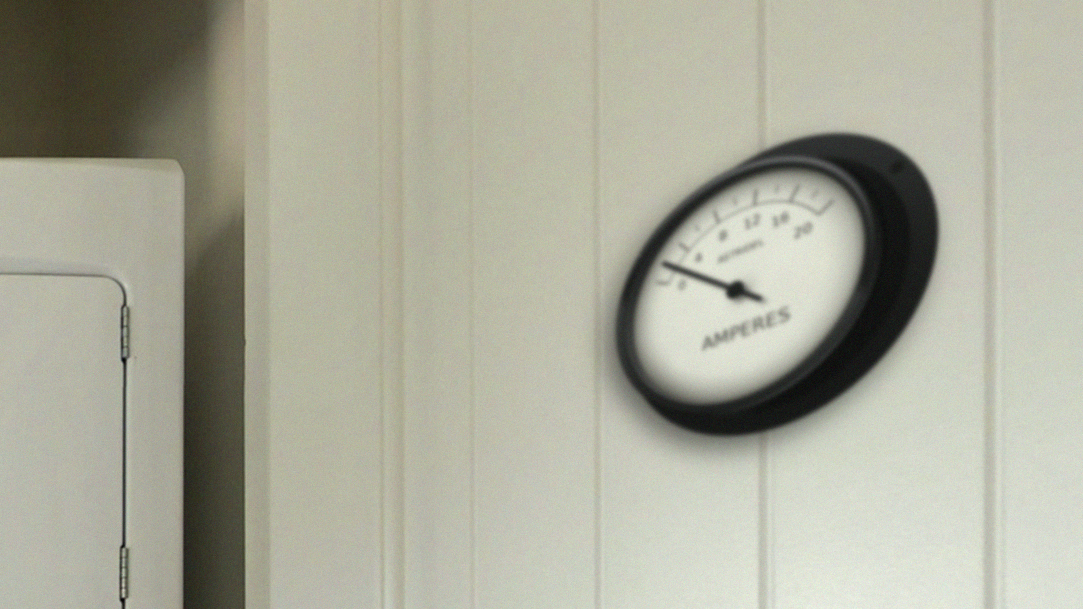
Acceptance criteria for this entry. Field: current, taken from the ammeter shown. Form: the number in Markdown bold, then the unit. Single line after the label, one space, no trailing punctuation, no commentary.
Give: **2** A
